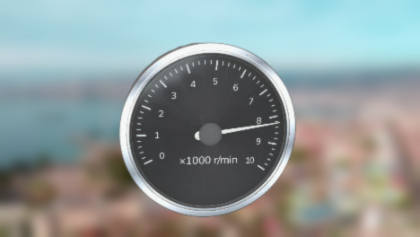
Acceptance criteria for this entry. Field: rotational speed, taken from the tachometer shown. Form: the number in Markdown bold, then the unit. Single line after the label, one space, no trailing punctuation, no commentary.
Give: **8200** rpm
